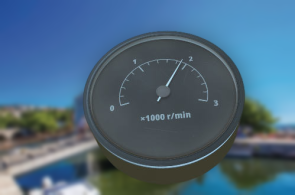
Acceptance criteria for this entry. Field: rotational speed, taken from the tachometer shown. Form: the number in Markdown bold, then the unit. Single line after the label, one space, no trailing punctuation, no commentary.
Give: **1900** rpm
